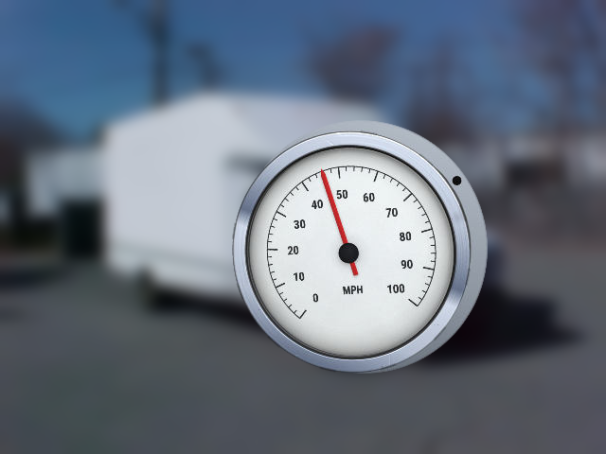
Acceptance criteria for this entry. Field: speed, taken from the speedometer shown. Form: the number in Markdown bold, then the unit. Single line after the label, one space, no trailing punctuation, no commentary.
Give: **46** mph
